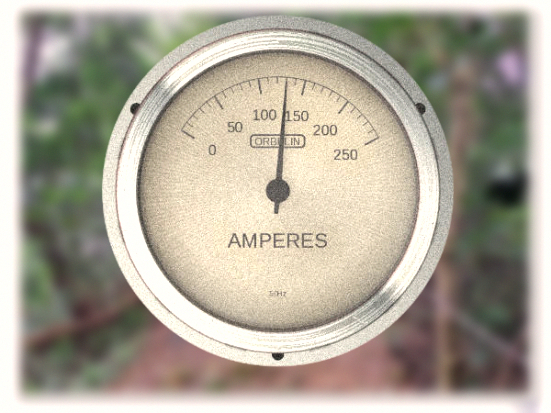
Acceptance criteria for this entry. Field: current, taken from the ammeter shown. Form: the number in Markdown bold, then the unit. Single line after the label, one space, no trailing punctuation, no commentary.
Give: **130** A
